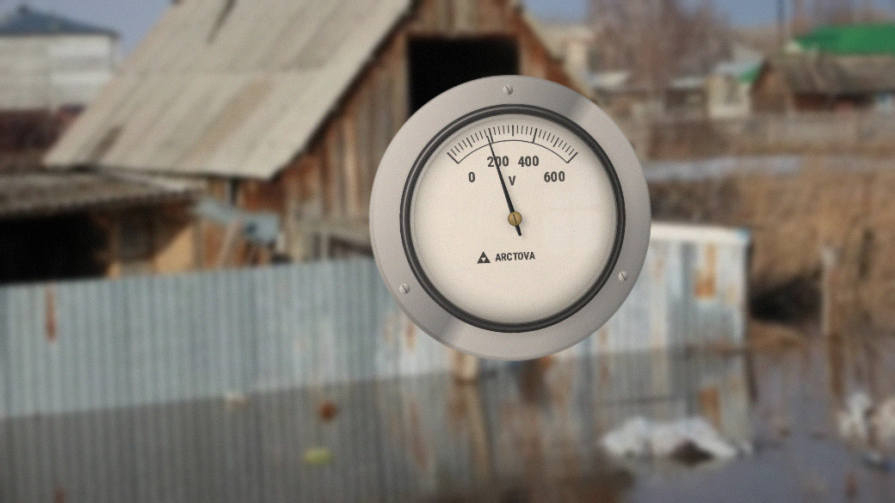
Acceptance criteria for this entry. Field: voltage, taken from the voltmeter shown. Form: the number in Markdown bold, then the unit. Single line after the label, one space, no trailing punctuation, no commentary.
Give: **180** V
